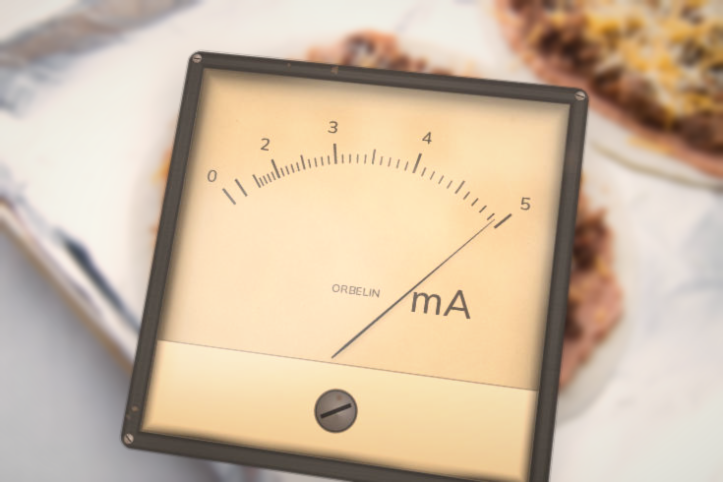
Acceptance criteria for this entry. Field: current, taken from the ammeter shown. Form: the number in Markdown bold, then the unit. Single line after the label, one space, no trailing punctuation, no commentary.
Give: **4.95** mA
